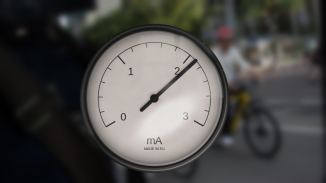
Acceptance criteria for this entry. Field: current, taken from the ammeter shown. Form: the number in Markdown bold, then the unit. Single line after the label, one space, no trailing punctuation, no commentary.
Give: **2.1** mA
